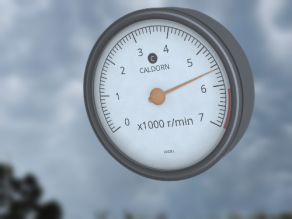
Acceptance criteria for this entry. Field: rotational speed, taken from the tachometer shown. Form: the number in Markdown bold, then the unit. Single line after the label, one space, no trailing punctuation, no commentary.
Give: **5600** rpm
